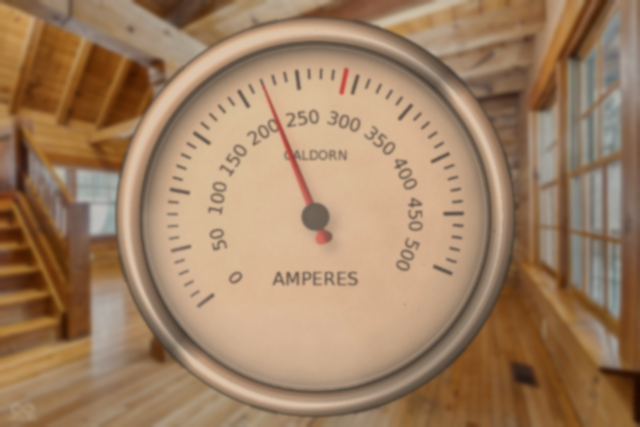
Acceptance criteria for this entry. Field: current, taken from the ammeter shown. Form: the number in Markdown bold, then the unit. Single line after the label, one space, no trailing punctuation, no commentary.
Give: **220** A
